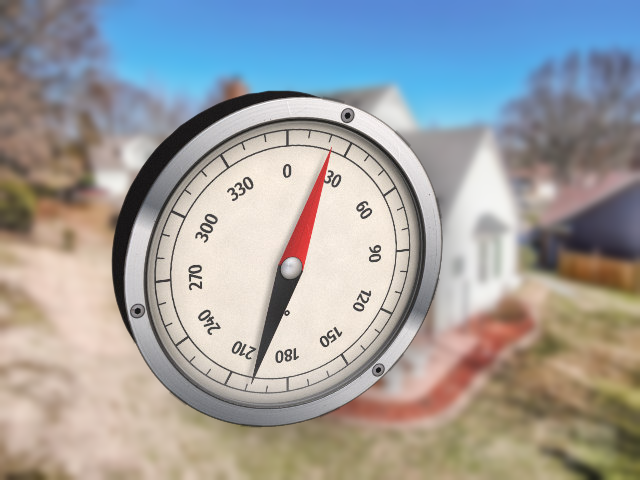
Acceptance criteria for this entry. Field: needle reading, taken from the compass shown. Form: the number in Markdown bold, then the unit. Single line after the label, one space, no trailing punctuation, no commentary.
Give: **20** °
